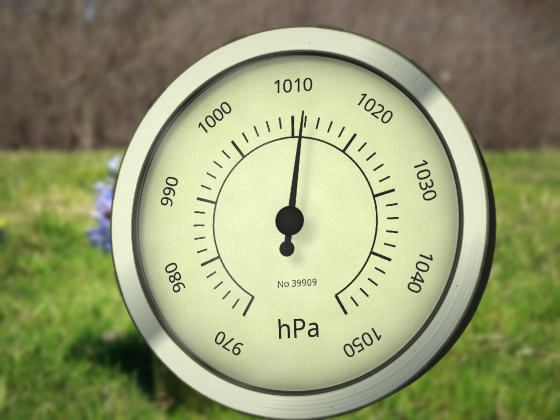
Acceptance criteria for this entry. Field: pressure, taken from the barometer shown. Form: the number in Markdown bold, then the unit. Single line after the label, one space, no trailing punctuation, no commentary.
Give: **1012** hPa
